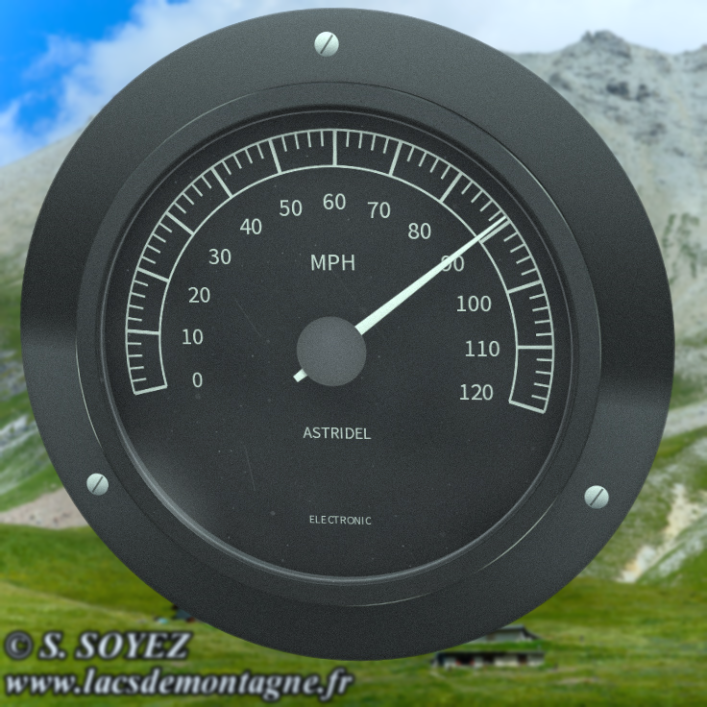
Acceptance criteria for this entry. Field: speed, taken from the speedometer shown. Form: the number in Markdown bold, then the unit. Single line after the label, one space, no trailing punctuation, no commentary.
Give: **89** mph
